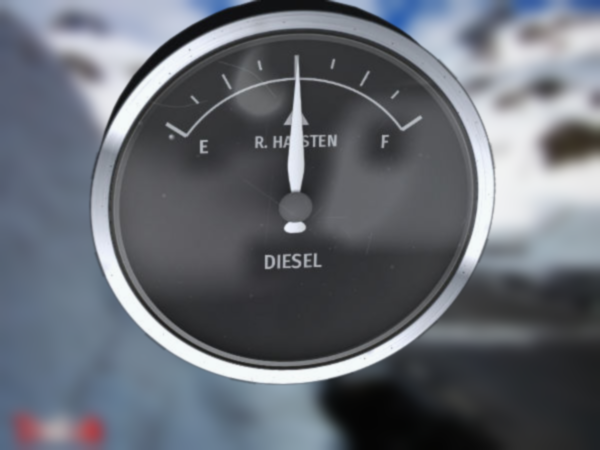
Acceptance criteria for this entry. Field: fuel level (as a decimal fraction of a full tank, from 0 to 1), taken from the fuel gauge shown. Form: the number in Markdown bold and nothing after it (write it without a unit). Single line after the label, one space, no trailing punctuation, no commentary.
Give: **0.5**
